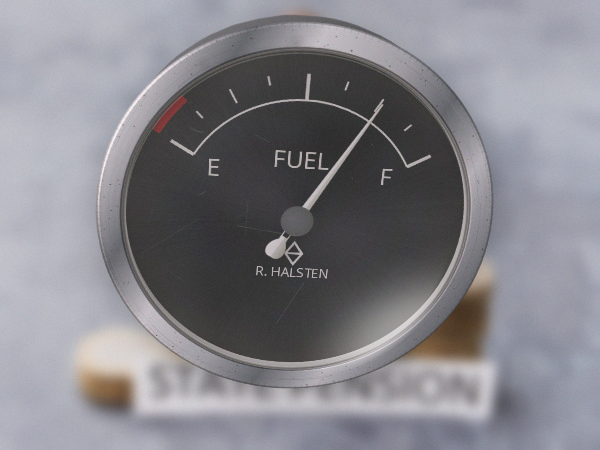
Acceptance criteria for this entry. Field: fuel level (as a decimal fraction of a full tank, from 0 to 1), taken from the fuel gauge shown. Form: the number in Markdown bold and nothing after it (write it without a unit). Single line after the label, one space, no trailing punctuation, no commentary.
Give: **0.75**
